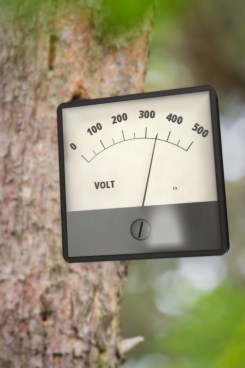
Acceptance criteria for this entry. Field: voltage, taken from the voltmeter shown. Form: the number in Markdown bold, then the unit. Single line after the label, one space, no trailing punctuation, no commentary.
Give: **350** V
